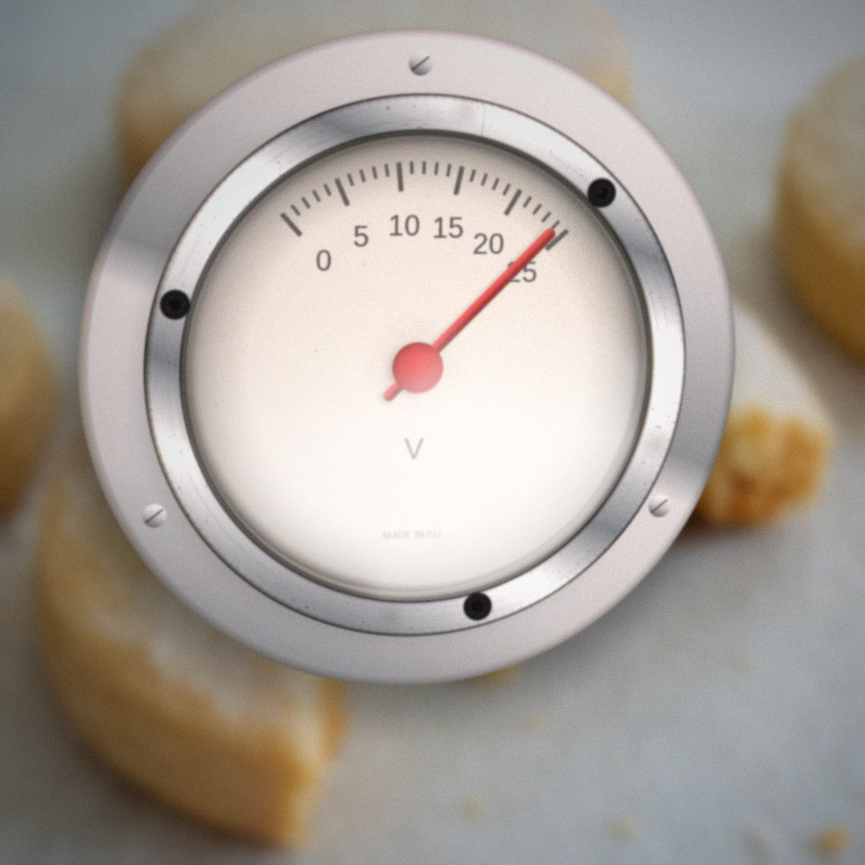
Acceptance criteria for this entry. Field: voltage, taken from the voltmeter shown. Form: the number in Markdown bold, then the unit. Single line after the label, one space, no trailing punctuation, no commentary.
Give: **24** V
